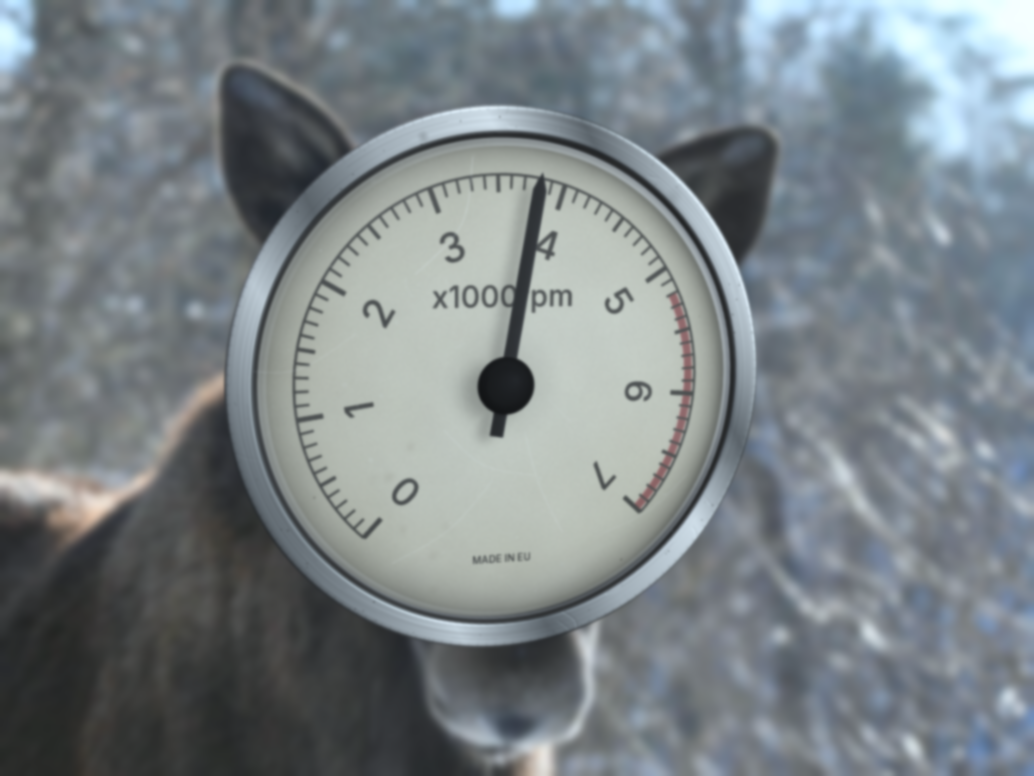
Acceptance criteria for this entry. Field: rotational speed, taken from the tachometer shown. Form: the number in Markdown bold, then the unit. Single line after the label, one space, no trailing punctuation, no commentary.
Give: **3800** rpm
